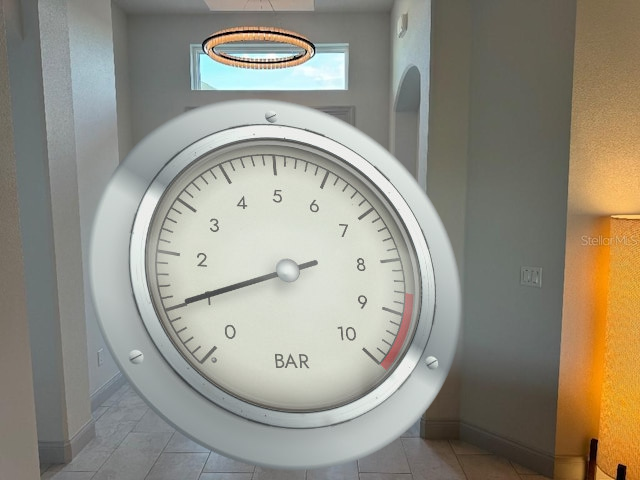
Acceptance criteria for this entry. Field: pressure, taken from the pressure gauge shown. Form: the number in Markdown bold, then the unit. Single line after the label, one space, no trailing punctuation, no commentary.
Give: **1** bar
